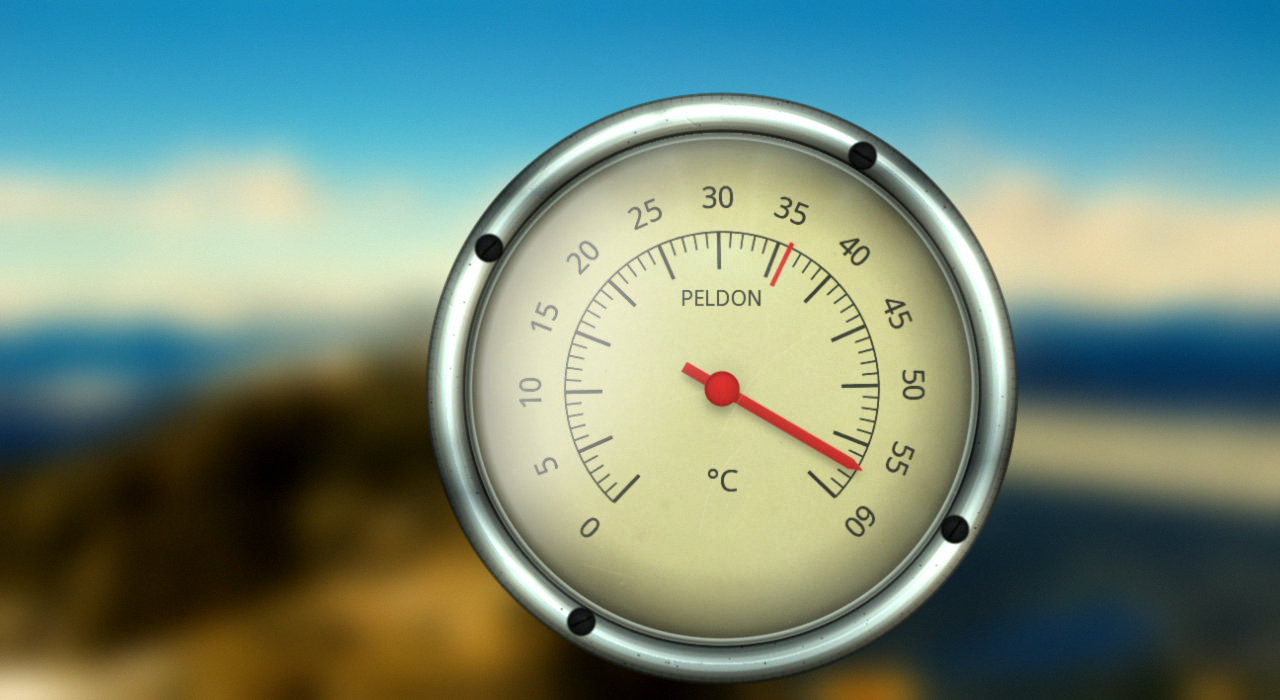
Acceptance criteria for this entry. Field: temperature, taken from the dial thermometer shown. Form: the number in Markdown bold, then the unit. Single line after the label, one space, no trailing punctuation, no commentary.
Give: **57** °C
